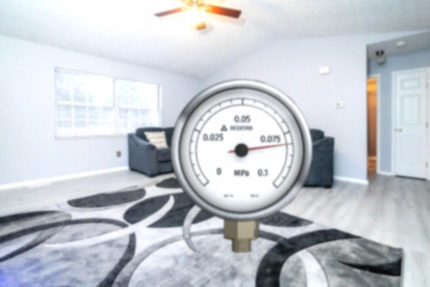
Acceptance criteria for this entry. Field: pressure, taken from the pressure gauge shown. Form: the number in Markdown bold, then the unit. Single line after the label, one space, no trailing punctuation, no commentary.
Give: **0.08** MPa
